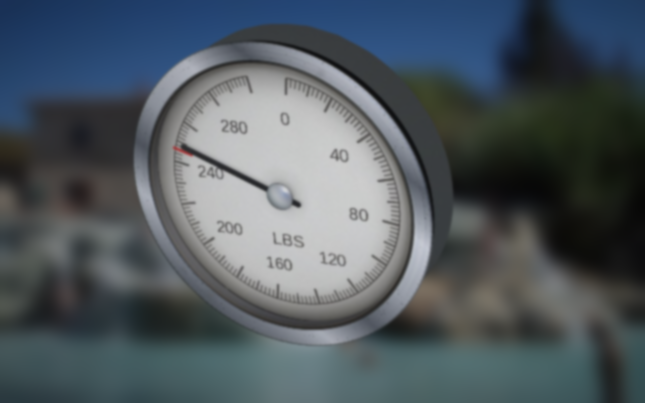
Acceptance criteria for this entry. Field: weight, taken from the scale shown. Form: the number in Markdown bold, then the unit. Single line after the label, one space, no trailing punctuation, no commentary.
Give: **250** lb
